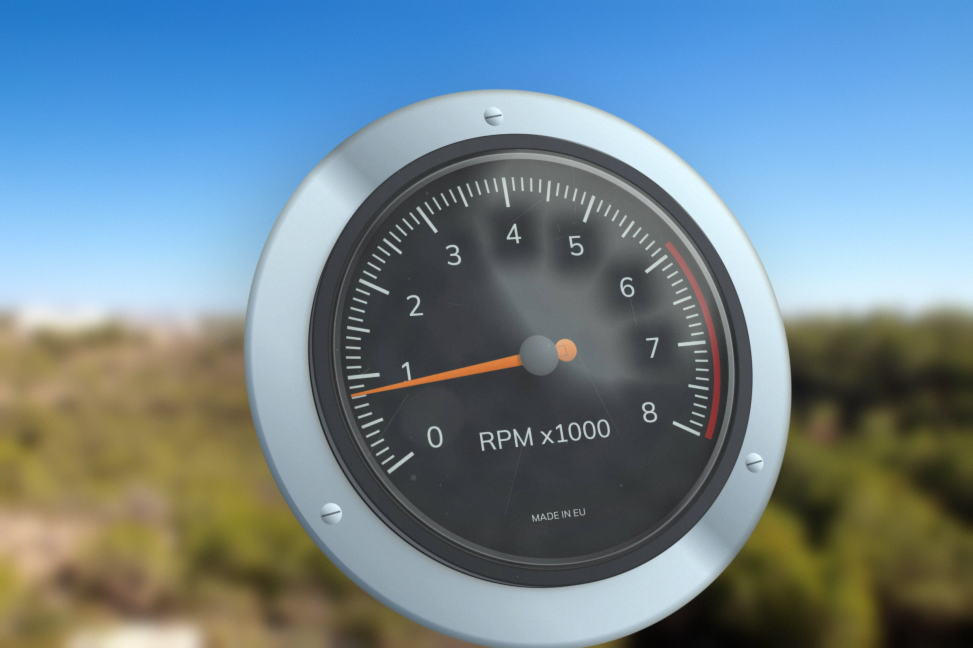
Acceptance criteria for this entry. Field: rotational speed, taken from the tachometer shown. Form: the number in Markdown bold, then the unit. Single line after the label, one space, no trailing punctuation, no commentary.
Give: **800** rpm
